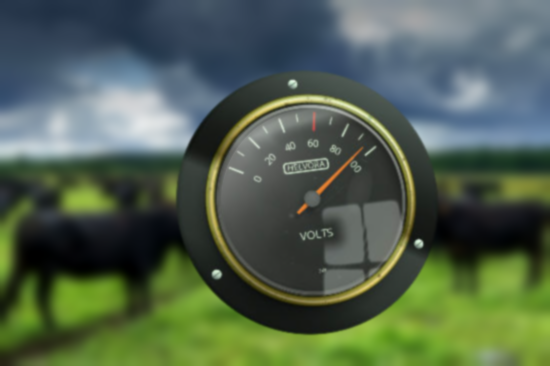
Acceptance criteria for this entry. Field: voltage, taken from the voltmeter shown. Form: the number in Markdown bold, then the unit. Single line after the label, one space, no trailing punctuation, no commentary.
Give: **95** V
